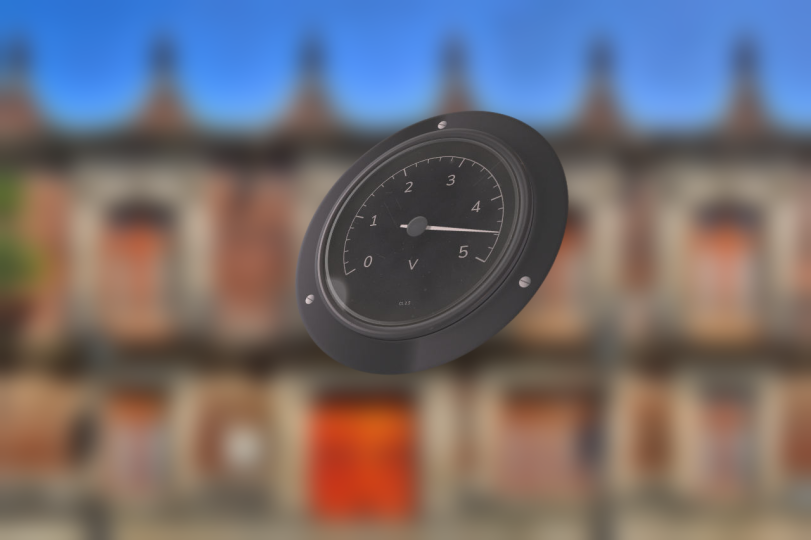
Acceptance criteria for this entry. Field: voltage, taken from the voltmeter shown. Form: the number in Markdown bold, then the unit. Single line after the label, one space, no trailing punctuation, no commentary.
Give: **4.6** V
